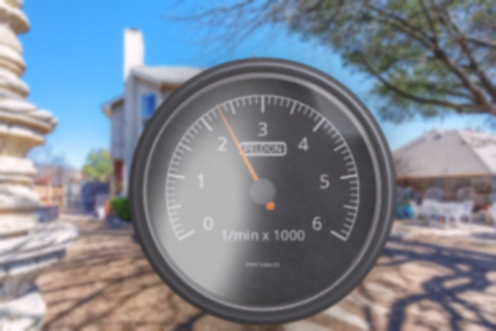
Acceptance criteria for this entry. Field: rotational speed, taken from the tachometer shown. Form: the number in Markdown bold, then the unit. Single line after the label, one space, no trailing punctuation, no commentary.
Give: **2300** rpm
